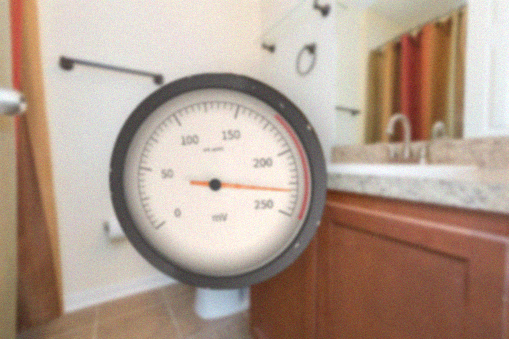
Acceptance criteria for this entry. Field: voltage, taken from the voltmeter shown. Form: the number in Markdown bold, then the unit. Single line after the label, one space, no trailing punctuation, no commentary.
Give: **230** mV
